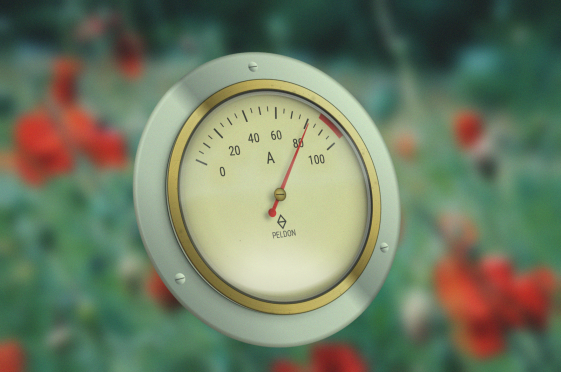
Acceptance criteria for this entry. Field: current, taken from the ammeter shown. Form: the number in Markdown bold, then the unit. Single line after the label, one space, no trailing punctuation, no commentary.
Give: **80** A
